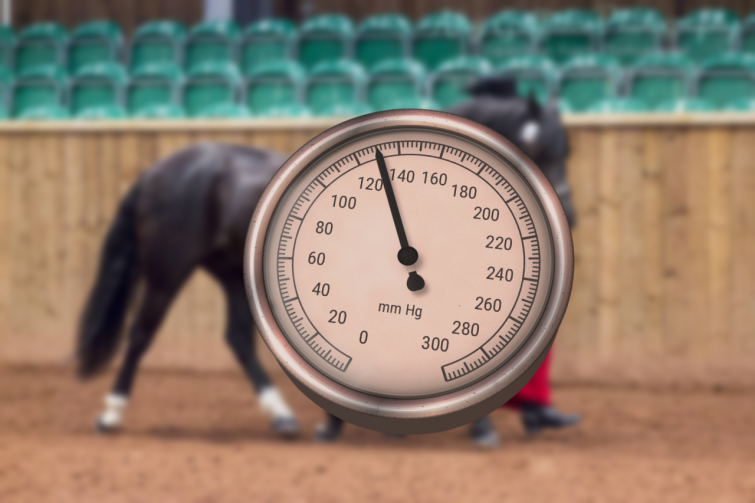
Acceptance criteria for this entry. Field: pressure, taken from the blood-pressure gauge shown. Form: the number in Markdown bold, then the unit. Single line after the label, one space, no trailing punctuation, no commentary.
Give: **130** mmHg
